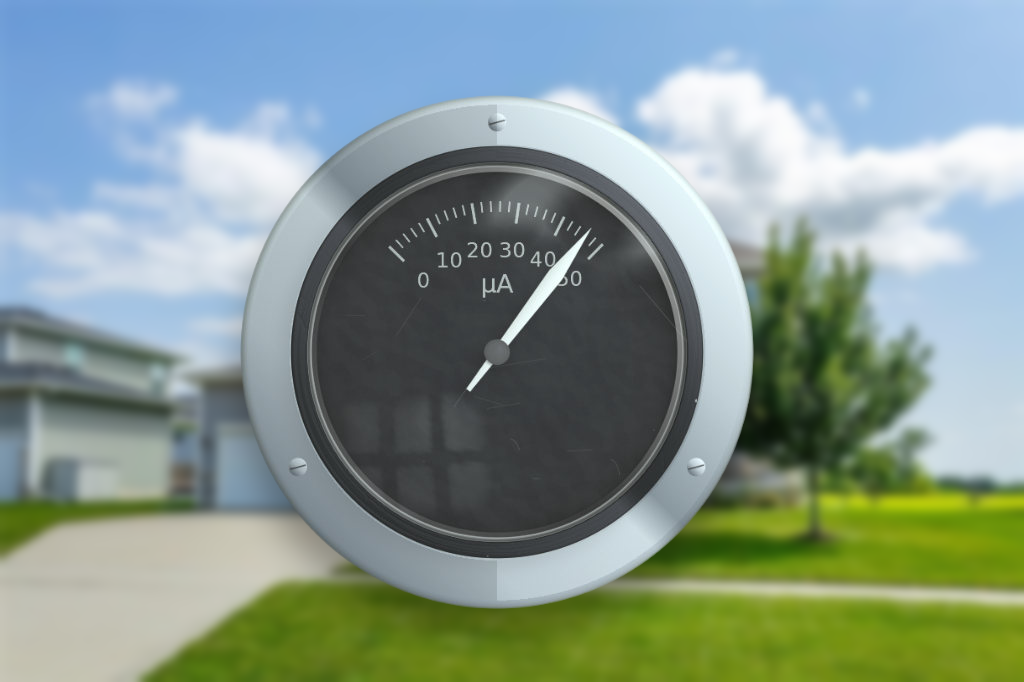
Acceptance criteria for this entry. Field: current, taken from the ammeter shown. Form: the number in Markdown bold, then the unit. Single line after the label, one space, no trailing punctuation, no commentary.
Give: **46** µA
